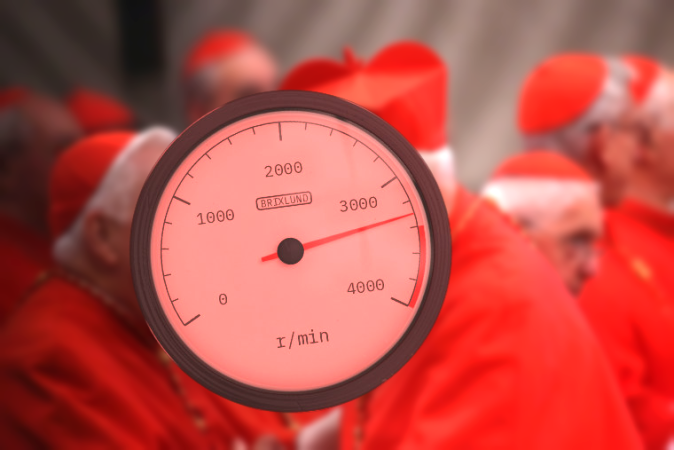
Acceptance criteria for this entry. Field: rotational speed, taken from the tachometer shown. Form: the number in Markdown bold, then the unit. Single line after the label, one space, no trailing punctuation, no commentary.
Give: **3300** rpm
